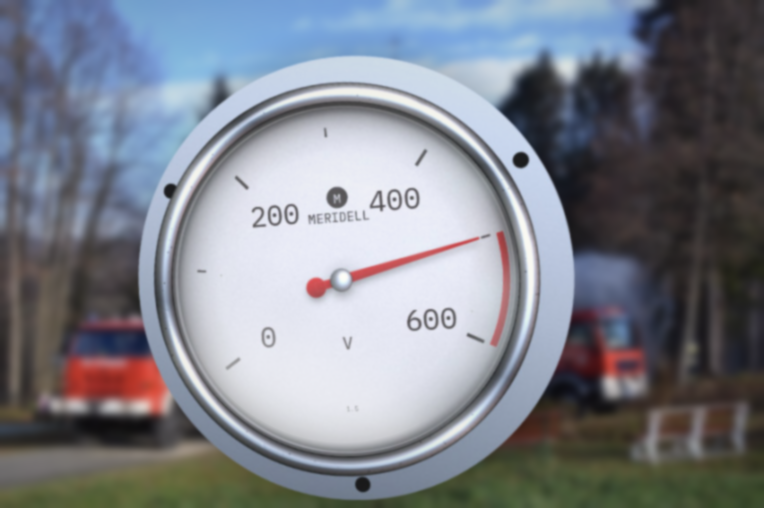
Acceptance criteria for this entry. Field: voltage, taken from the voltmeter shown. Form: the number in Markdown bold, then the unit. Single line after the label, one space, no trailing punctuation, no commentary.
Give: **500** V
